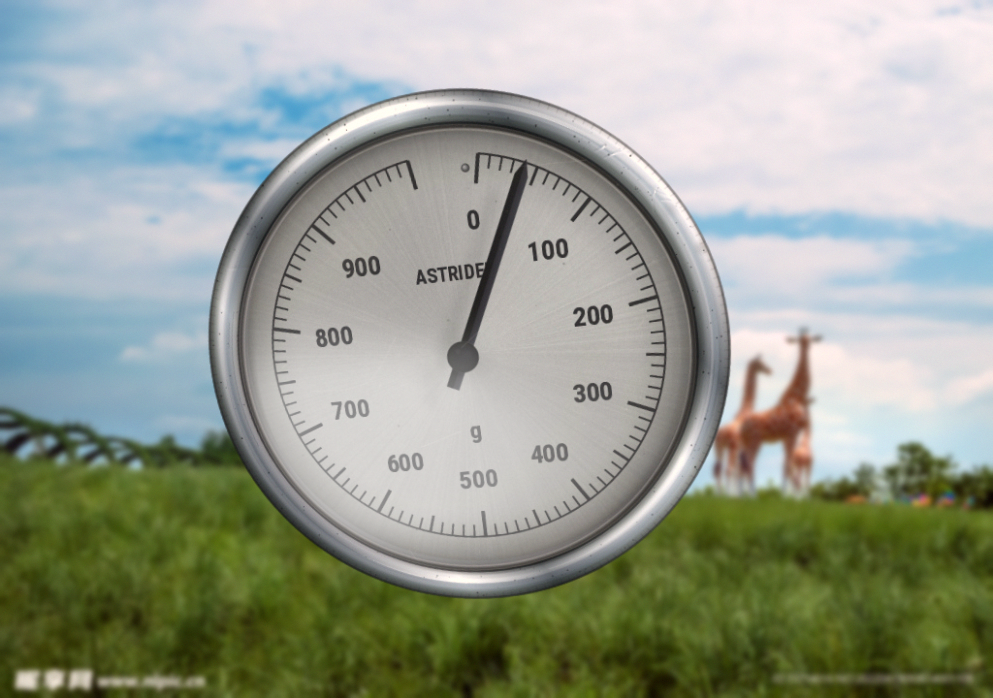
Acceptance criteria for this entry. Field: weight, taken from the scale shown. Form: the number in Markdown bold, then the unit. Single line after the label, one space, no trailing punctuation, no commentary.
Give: **40** g
